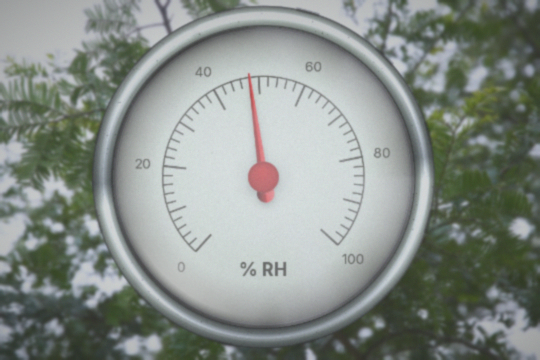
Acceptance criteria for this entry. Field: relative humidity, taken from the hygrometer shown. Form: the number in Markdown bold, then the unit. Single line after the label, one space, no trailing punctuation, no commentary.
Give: **48** %
